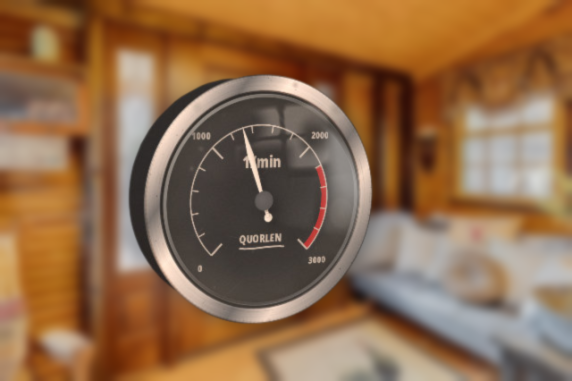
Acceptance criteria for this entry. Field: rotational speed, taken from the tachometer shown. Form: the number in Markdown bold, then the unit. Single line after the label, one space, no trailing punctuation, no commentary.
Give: **1300** rpm
